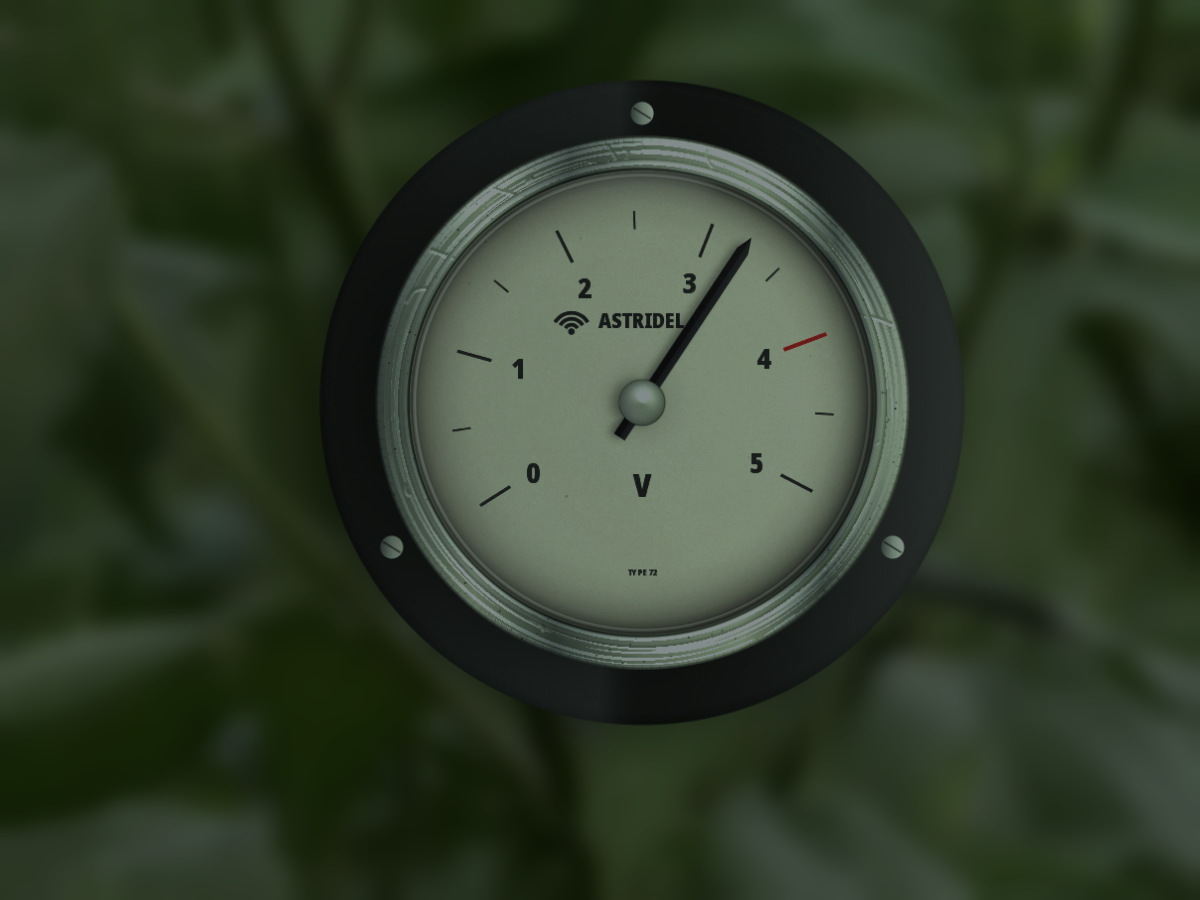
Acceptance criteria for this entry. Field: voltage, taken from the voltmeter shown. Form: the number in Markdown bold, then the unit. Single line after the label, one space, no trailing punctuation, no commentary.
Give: **3.25** V
